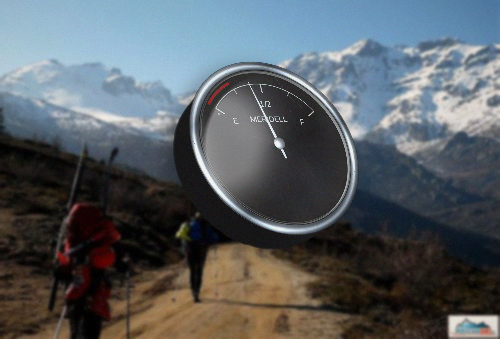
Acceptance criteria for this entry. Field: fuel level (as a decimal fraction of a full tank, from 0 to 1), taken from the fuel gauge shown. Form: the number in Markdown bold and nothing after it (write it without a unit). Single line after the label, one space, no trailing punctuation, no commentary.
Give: **0.375**
